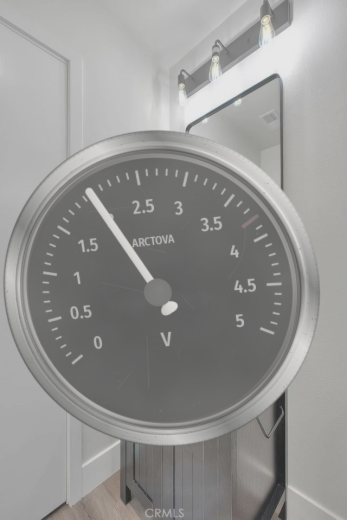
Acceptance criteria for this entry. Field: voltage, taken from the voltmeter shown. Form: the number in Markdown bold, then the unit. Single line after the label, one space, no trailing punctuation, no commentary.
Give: **2** V
